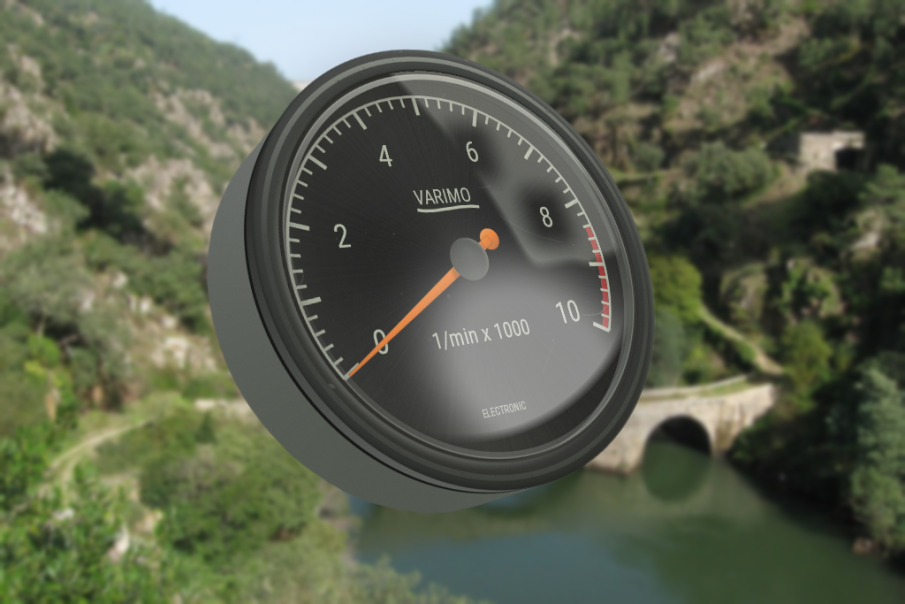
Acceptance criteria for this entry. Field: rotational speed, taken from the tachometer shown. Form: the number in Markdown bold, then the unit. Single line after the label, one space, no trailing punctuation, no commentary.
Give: **0** rpm
